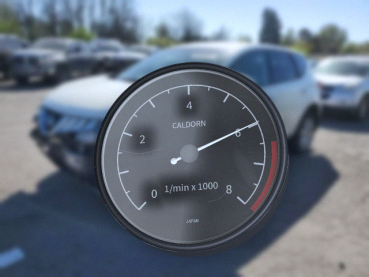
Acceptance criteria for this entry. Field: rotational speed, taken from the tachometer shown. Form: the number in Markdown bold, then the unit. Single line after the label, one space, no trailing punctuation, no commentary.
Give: **6000** rpm
